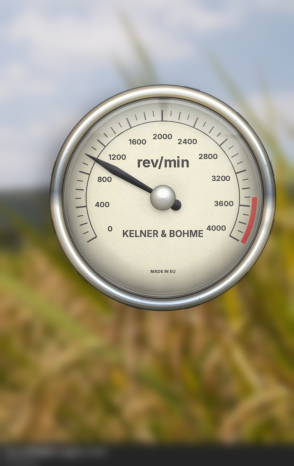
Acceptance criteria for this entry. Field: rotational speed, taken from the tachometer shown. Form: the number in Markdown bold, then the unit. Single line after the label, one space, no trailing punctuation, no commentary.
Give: **1000** rpm
